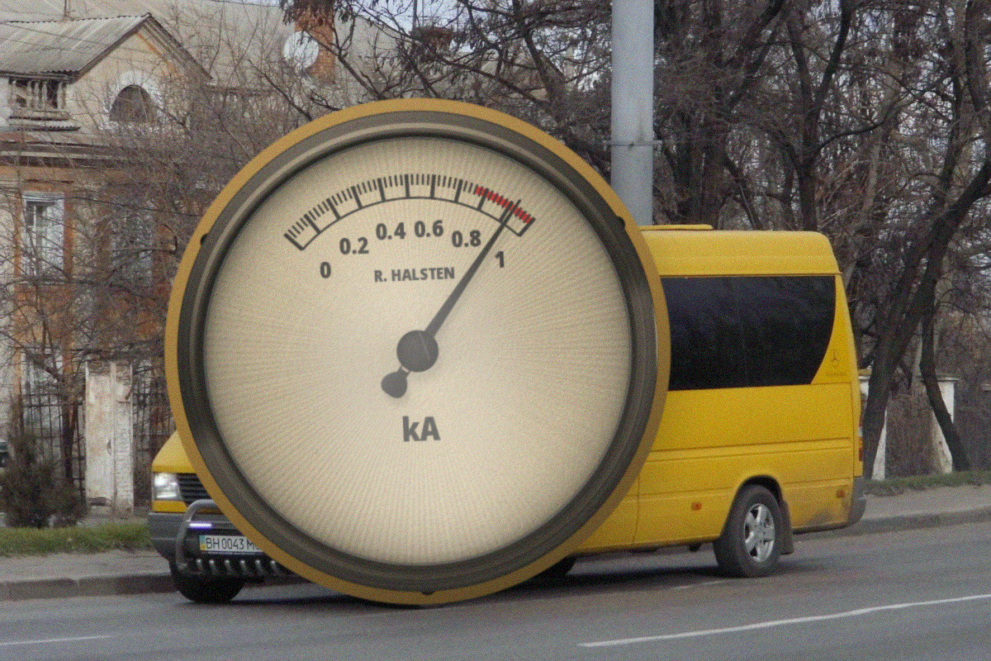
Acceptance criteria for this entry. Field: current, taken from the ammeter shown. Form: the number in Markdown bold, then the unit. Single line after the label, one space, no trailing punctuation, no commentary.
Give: **0.92** kA
